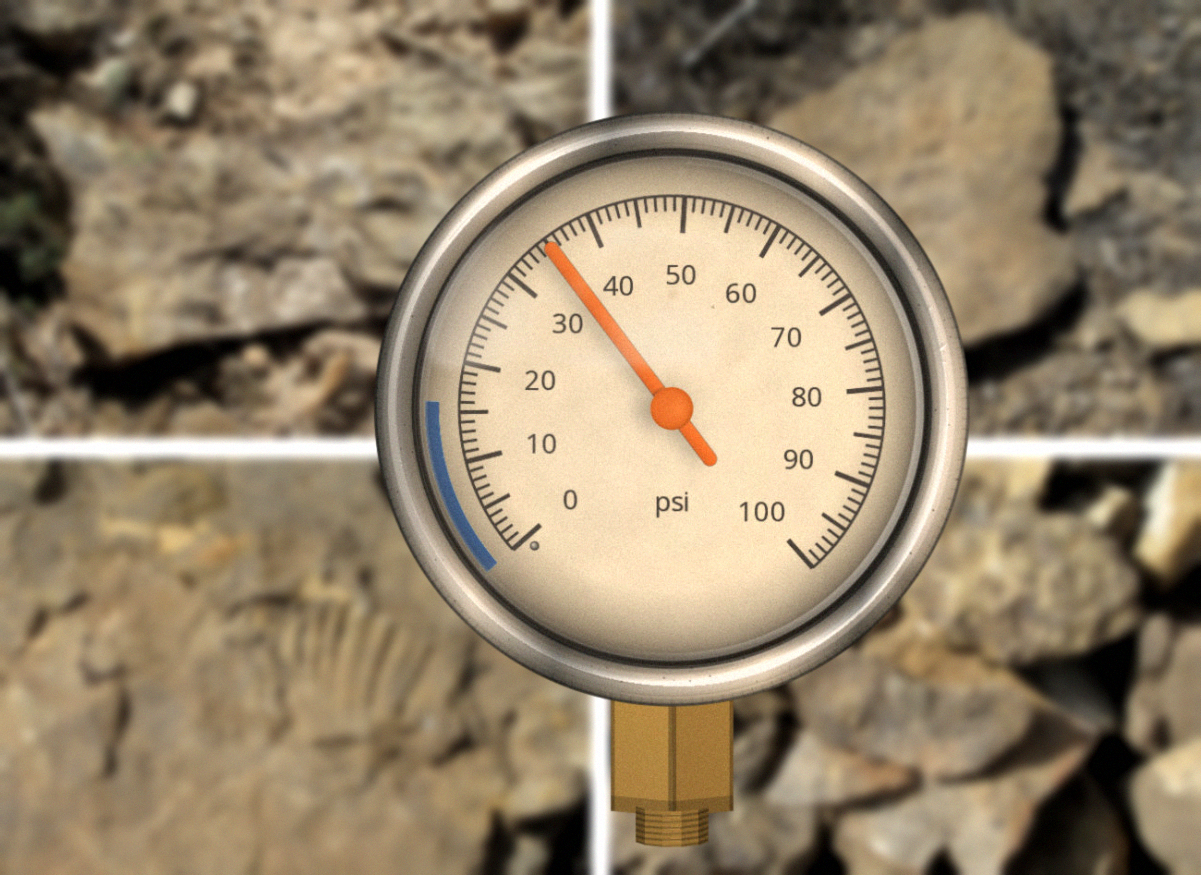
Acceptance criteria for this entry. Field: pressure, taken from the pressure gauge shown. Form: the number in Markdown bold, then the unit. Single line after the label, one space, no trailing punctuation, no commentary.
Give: **35** psi
